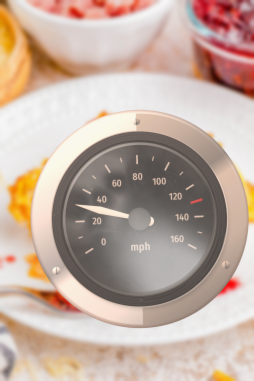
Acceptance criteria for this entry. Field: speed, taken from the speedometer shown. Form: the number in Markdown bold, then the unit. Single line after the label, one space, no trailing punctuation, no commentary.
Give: **30** mph
